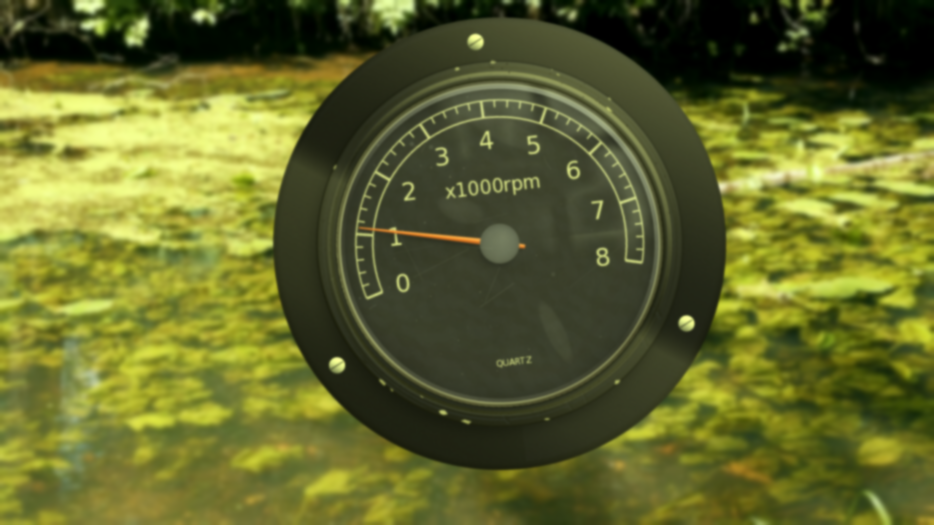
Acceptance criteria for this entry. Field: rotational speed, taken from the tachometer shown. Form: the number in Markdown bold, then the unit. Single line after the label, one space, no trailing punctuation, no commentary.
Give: **1100** rpm
